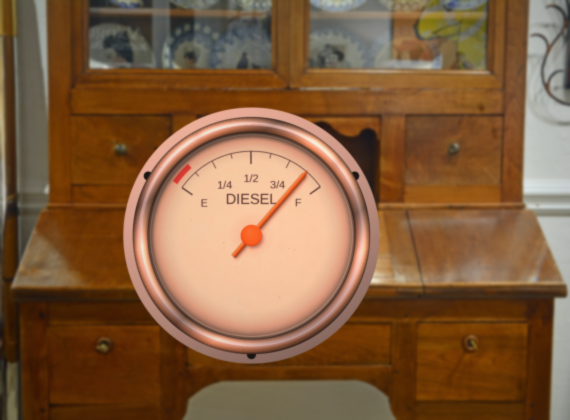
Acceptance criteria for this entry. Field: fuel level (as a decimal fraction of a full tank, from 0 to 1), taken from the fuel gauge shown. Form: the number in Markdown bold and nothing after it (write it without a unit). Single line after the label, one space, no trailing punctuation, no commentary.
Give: **0.875**
